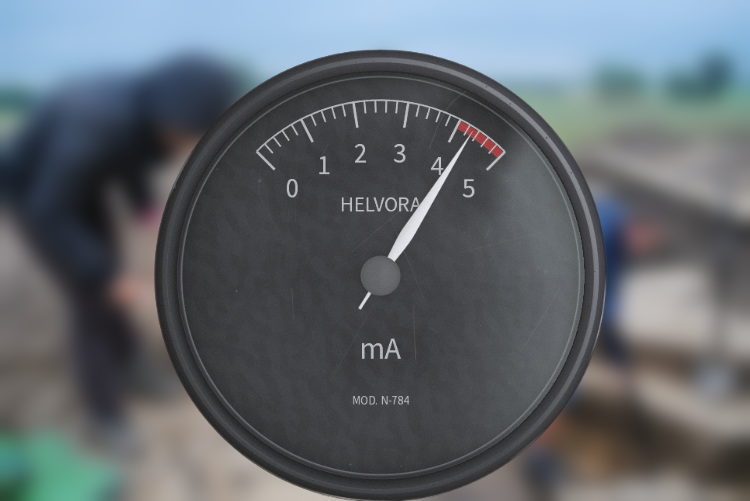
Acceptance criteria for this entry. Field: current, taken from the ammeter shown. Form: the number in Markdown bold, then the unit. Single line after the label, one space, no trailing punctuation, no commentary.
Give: **4.3** mA
